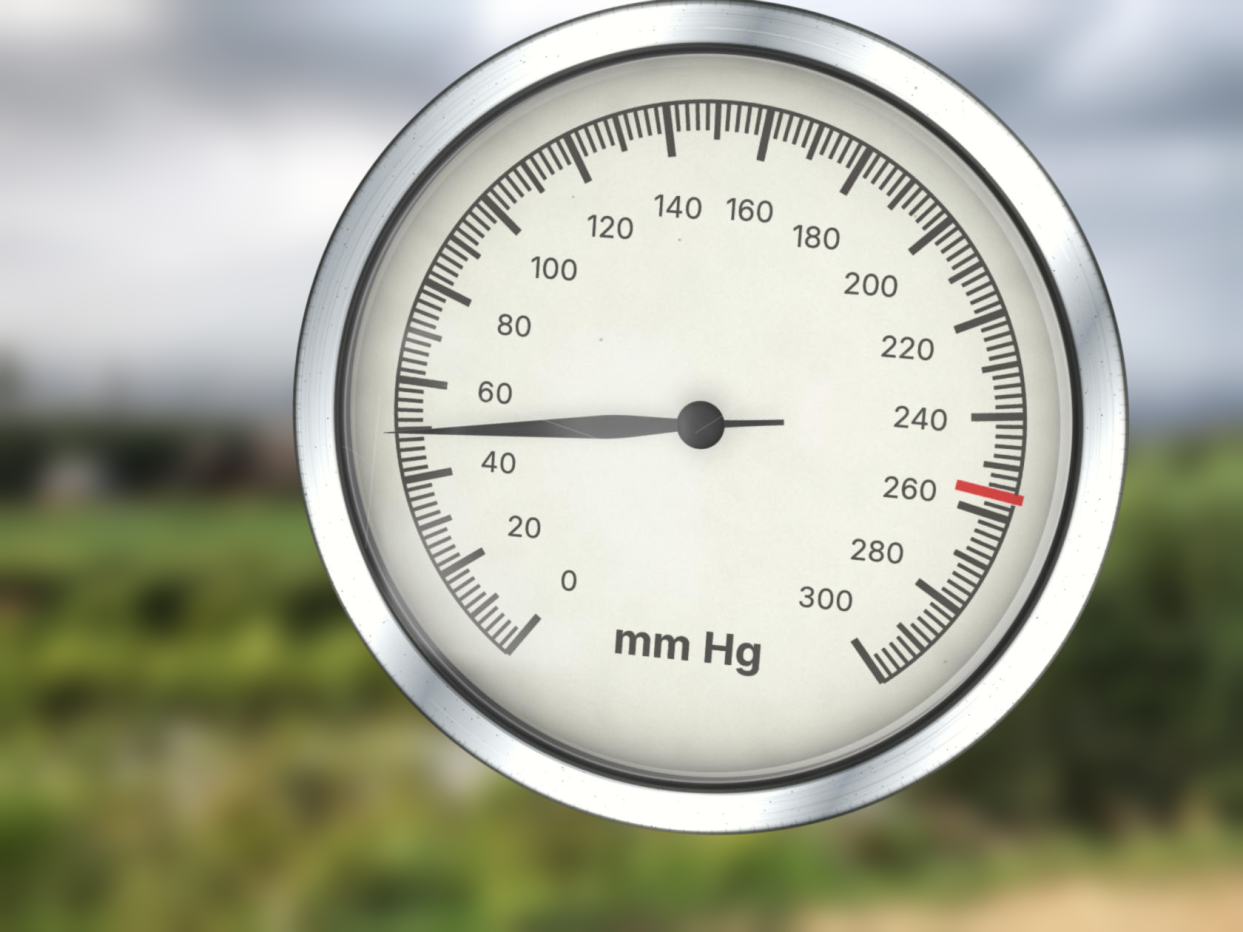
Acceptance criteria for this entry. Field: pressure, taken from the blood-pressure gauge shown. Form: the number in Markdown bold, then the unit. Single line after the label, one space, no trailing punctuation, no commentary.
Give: **50** mmHg
